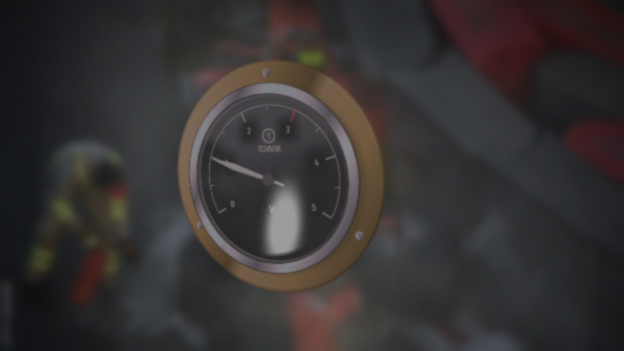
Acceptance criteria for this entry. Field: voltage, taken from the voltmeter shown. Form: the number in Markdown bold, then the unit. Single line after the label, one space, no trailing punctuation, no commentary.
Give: **1** V
